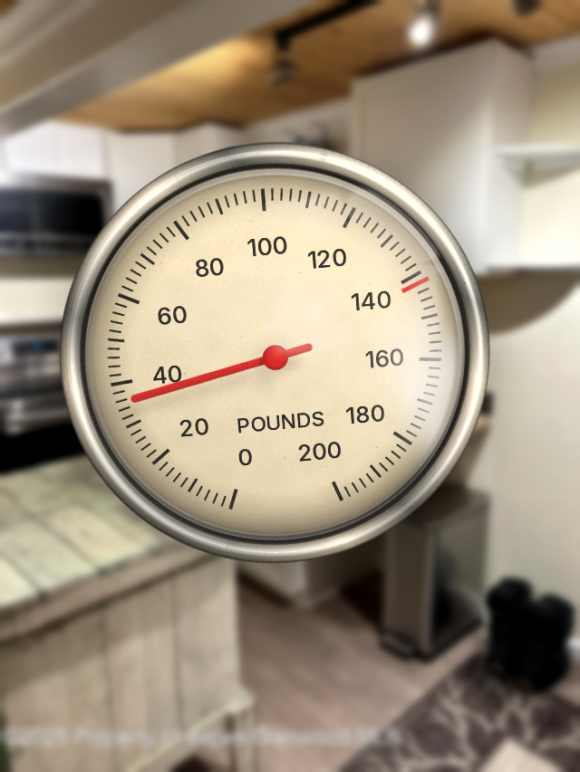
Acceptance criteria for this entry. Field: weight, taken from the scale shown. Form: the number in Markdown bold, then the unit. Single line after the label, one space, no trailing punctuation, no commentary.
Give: **36** lb
